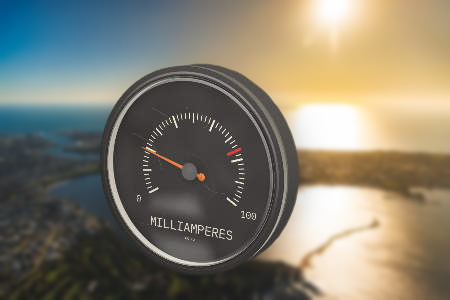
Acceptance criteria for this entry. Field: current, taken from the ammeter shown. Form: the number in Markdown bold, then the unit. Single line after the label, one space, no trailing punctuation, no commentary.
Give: **20** mA
